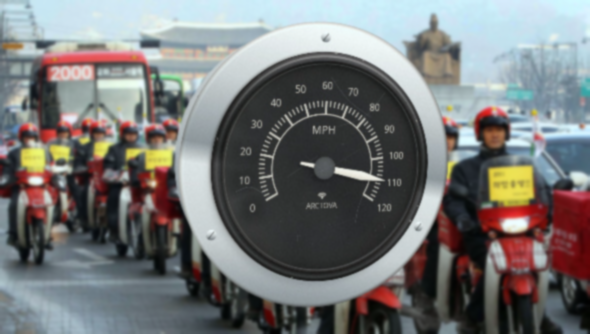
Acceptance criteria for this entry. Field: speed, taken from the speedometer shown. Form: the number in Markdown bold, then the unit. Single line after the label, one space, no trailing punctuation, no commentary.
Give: **110** mph
